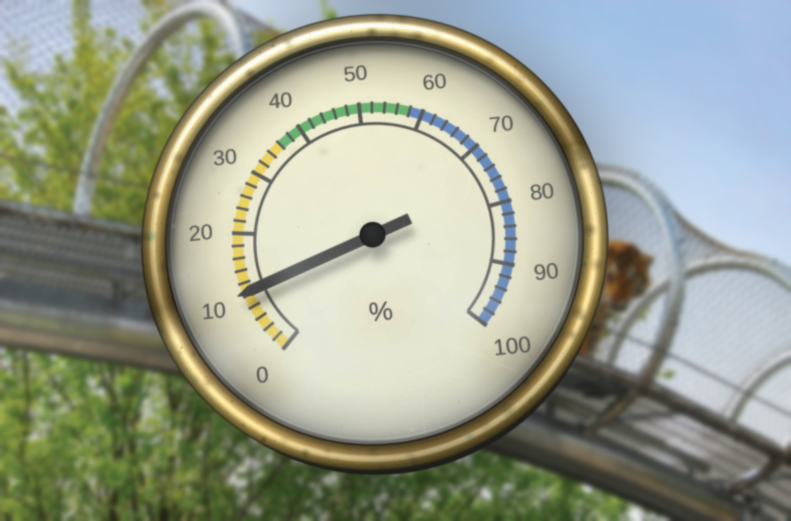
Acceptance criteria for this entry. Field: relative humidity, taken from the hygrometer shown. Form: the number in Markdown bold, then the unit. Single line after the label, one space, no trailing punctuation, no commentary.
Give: **10** %
